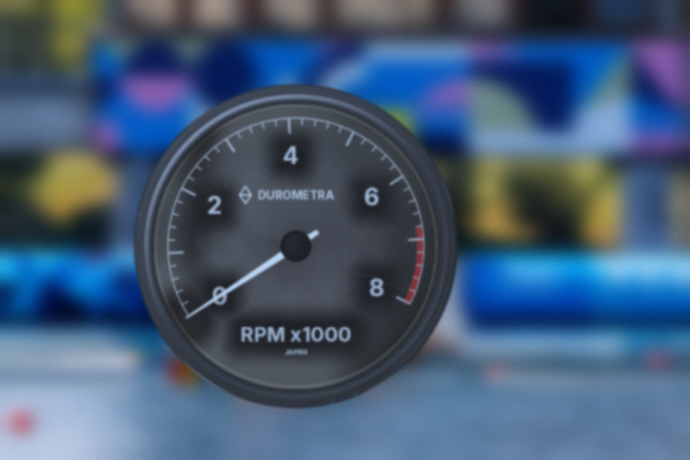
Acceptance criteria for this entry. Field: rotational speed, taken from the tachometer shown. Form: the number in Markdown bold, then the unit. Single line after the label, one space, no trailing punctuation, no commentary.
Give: **0** rpm
